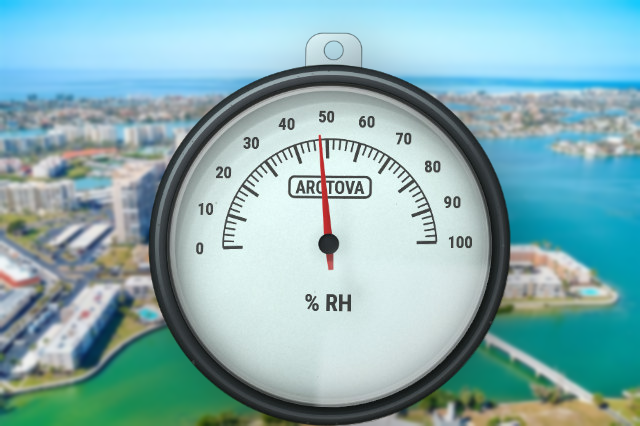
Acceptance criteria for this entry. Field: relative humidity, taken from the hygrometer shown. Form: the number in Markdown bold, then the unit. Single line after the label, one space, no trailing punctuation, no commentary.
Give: **48** %
